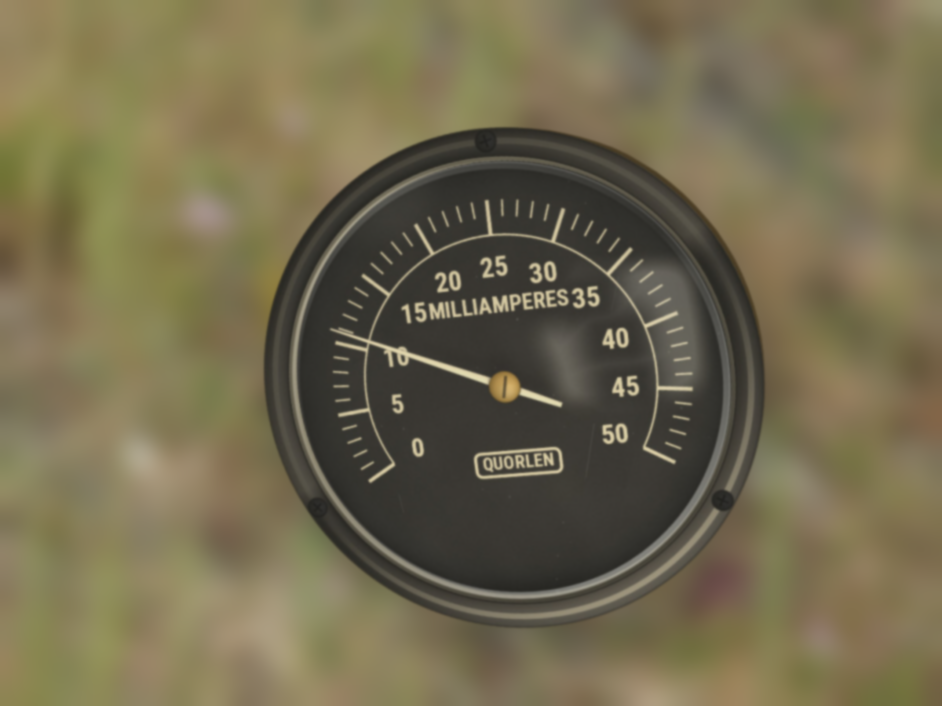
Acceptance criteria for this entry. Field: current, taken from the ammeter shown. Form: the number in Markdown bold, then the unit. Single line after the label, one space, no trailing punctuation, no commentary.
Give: **11** mA
